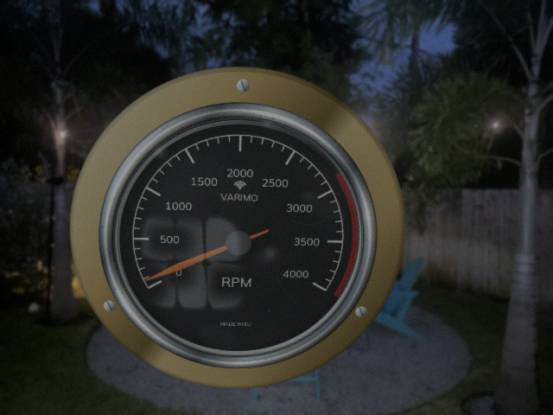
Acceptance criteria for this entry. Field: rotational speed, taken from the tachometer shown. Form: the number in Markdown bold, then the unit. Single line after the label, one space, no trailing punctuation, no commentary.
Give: **100** rpm
